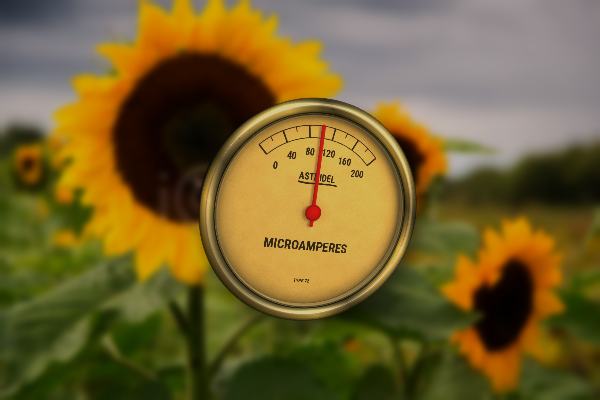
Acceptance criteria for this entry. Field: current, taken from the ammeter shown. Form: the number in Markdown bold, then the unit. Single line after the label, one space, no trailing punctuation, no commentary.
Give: **100** µA
